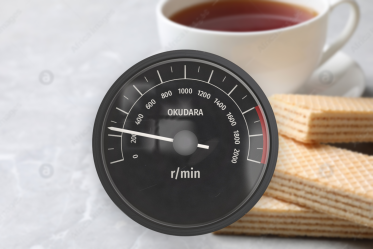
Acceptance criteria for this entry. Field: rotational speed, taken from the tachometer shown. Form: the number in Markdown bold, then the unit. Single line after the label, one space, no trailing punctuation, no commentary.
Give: **250** rpm
